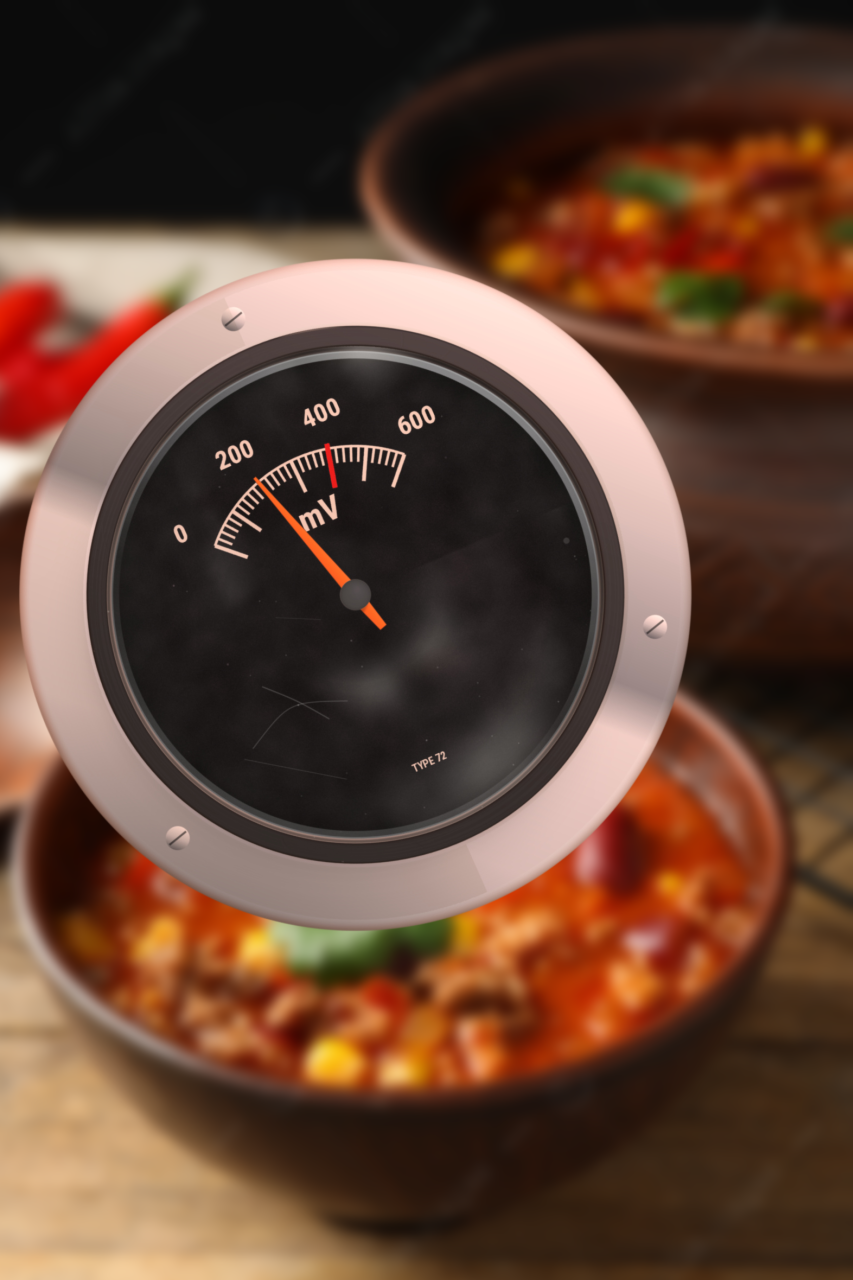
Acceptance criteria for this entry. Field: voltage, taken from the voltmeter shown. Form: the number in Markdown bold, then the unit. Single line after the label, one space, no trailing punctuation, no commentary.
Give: **200** mV
